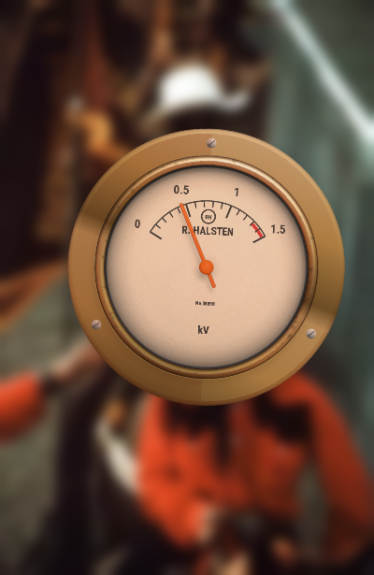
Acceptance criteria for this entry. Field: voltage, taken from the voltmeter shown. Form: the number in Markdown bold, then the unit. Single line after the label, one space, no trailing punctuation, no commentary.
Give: **0.45** kV
